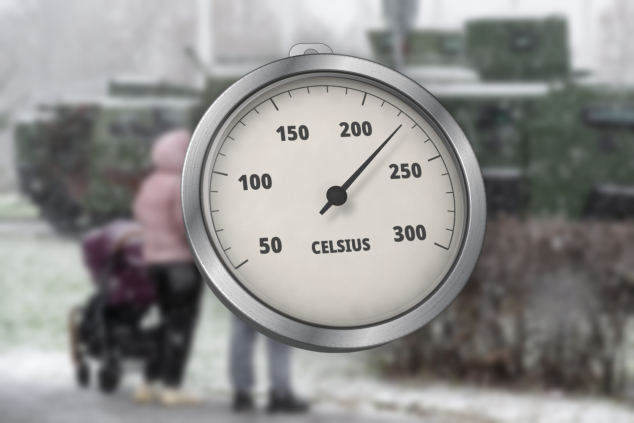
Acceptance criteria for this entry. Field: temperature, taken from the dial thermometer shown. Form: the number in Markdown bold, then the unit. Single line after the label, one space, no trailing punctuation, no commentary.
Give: **225** °C
